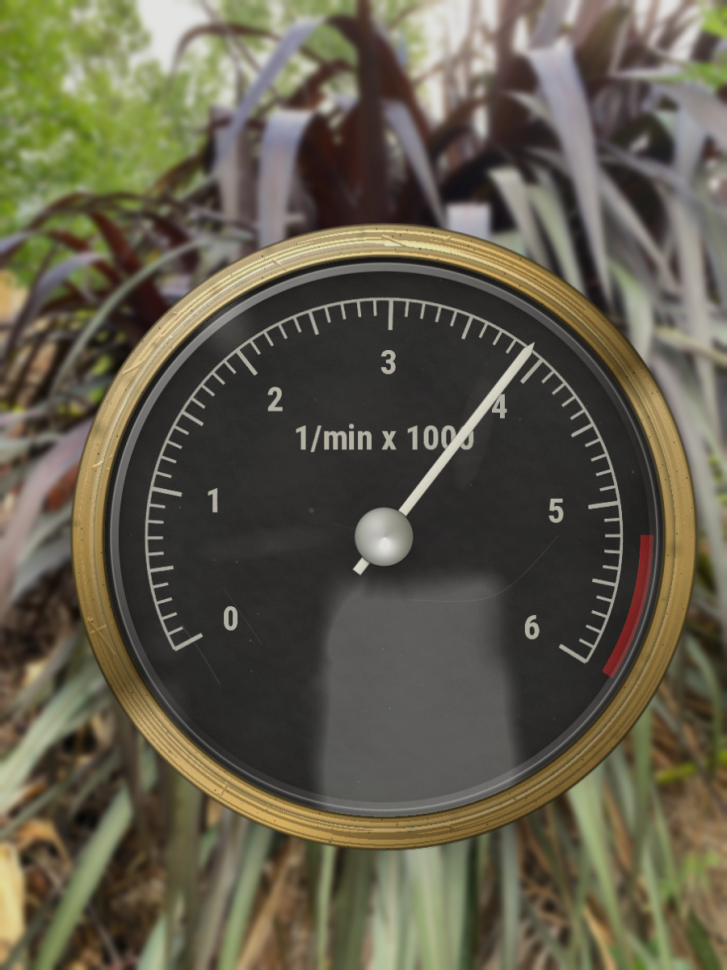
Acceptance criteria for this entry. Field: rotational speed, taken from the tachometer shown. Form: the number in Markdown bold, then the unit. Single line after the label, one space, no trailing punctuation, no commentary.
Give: **3900** rpm
